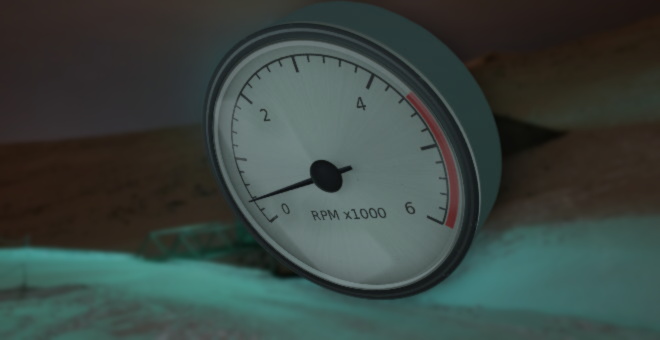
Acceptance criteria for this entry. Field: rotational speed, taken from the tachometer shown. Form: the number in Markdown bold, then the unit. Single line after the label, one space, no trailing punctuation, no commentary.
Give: **400** rpm
